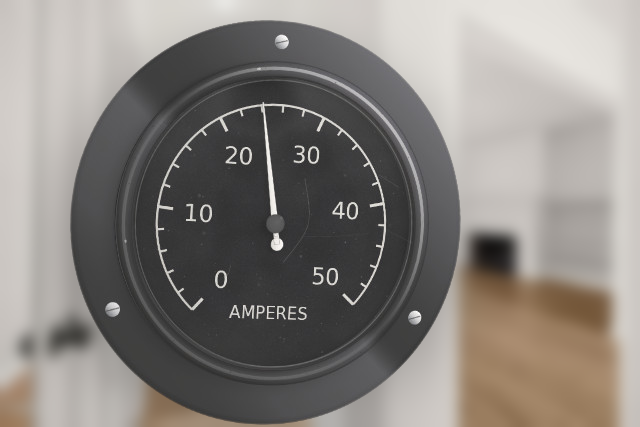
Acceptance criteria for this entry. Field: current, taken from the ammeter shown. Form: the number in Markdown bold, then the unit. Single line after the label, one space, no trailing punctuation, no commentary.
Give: **24** A
